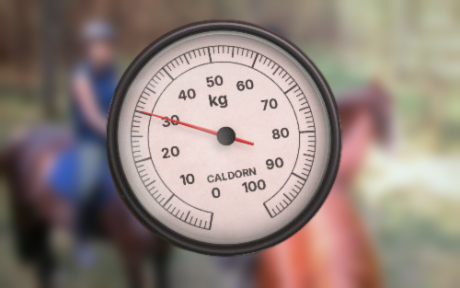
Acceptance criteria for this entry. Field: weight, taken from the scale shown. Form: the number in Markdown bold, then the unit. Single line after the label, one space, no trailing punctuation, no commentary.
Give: **30** kg
